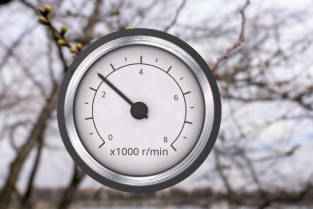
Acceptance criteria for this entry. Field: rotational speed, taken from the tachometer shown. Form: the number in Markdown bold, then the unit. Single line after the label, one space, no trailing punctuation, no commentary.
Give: **2500** rpm
